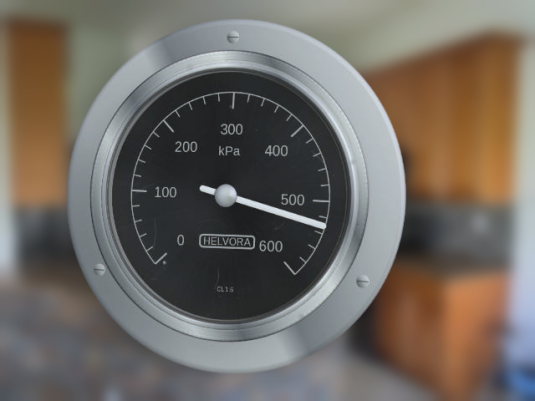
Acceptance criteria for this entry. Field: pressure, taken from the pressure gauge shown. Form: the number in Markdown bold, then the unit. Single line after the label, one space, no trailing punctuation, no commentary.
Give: **530** kPa
